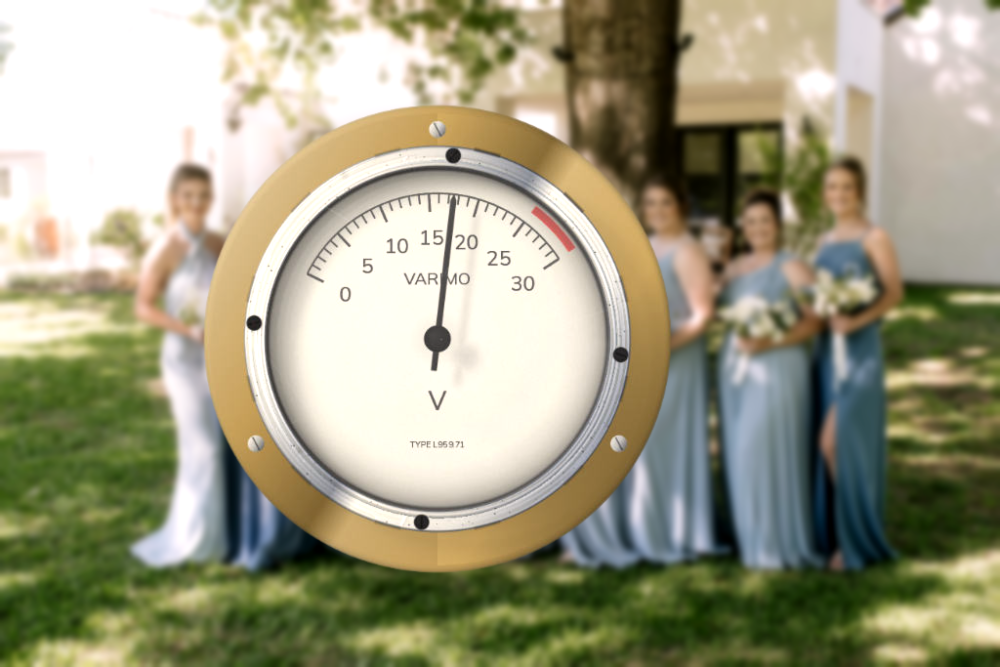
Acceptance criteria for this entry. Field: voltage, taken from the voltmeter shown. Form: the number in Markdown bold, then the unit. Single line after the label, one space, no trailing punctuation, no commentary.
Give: **17.5** V
